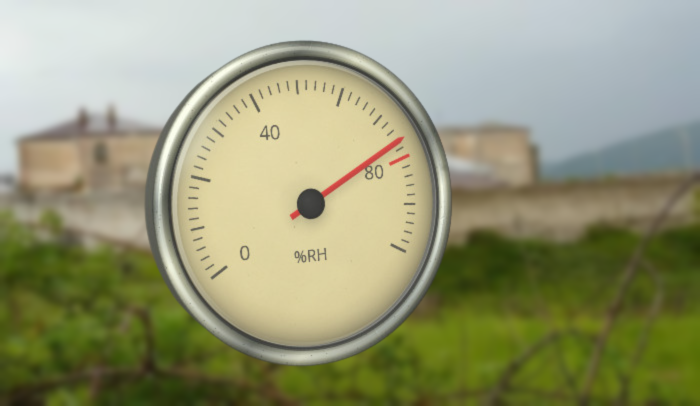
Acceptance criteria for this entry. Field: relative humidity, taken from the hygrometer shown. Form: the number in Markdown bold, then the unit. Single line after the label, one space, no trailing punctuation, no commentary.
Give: **76** %
